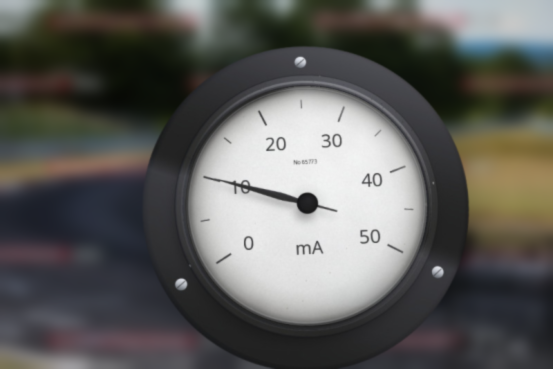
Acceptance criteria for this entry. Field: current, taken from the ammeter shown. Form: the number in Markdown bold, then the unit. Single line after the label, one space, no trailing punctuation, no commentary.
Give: **10** mA
